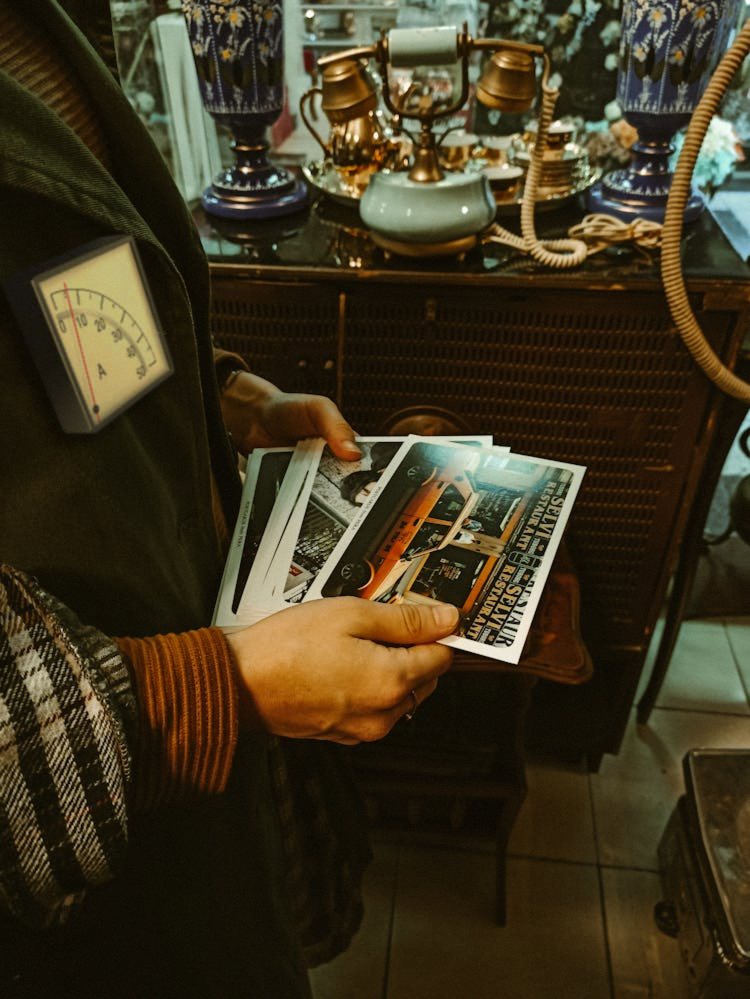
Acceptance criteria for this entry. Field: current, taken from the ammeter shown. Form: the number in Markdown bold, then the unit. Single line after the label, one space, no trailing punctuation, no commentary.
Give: **5** A
